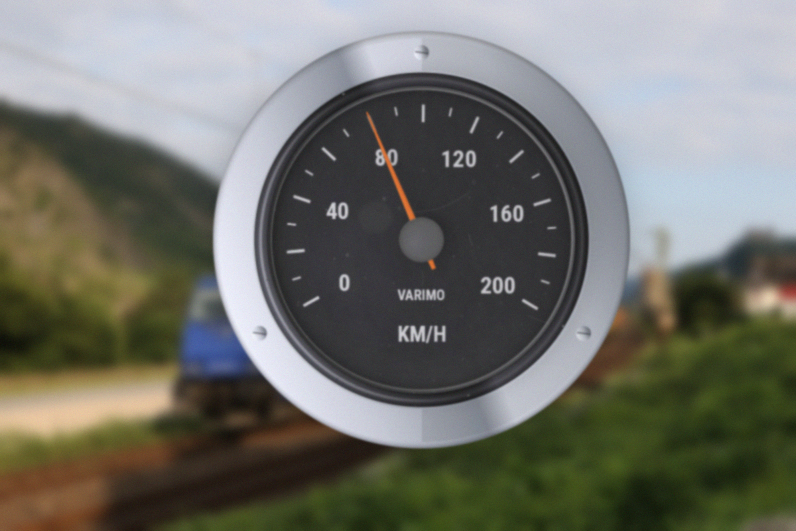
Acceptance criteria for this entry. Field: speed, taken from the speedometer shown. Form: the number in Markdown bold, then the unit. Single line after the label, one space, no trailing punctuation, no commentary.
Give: **80** km/h
